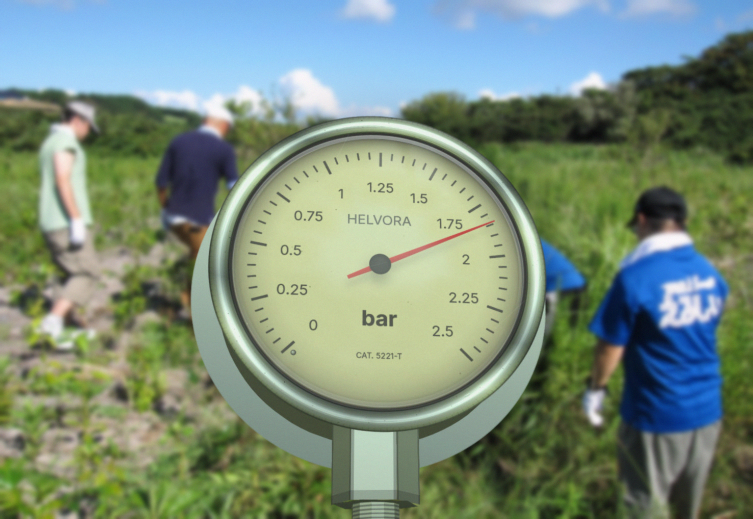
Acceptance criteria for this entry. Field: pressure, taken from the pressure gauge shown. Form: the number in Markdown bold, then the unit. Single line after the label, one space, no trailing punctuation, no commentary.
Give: **1.85** bar
